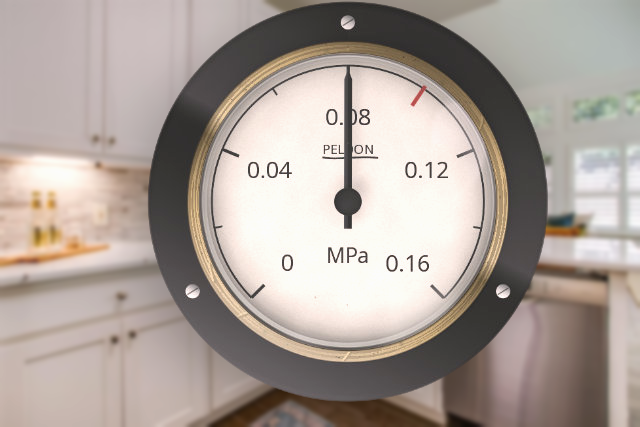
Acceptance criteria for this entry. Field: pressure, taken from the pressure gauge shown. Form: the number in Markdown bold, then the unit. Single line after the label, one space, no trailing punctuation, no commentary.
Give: **0.08** MPa
